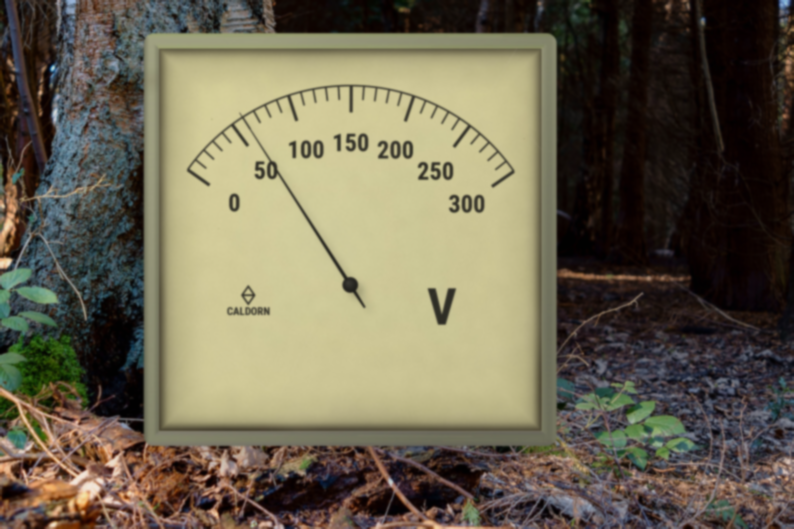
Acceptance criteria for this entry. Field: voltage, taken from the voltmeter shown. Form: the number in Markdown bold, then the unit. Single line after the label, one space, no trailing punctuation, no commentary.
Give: **60** V
